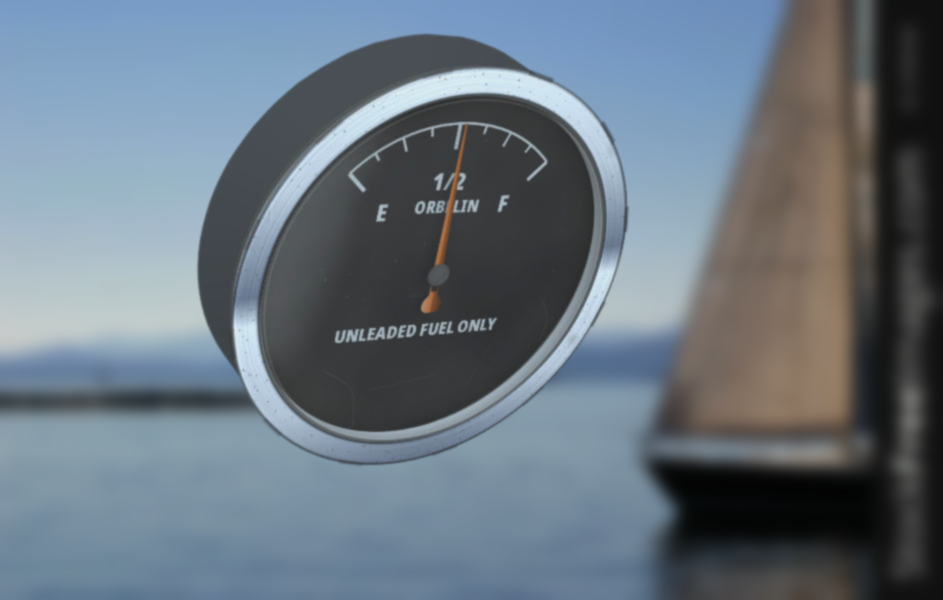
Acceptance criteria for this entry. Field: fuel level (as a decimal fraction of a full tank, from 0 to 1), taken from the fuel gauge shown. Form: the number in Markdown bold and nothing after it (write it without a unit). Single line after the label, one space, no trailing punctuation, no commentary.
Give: **0.5**
